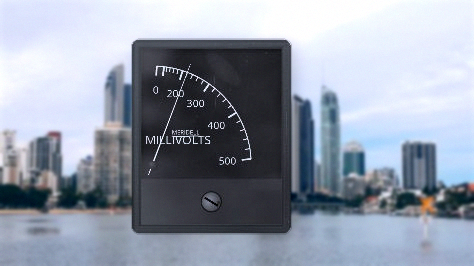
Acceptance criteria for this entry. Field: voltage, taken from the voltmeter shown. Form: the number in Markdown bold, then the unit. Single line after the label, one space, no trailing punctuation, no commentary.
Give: **220** mV
